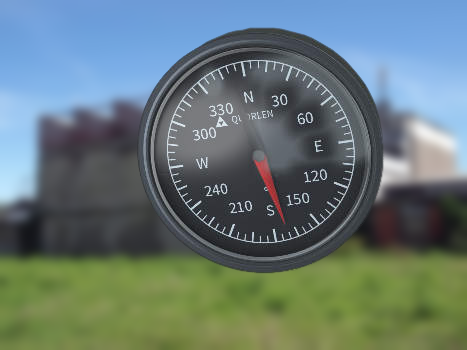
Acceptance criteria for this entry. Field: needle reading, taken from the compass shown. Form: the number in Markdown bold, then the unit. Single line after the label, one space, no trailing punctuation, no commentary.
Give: **170** °
